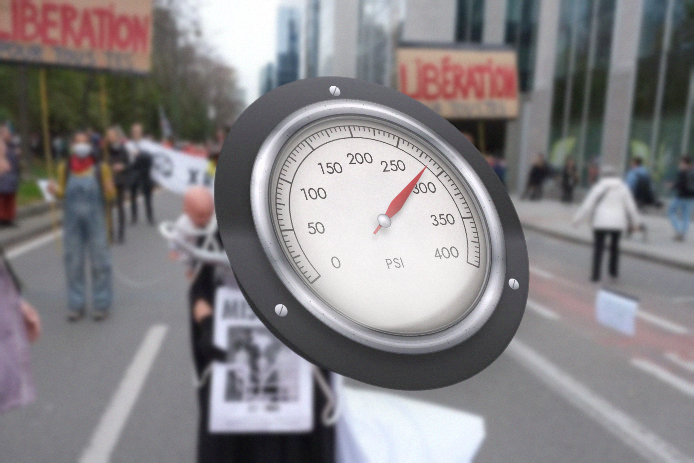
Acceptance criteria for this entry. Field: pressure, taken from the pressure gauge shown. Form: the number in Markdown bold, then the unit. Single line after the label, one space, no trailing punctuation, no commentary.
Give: **285** psi
